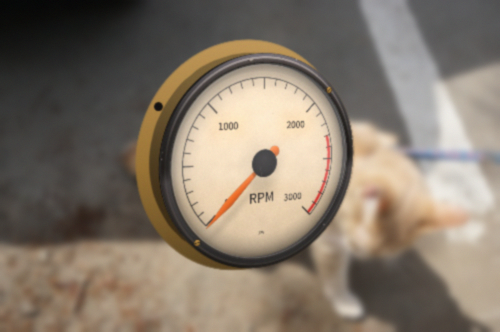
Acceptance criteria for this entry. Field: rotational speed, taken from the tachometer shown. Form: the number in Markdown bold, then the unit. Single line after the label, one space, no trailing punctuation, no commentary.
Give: **0** rpm
